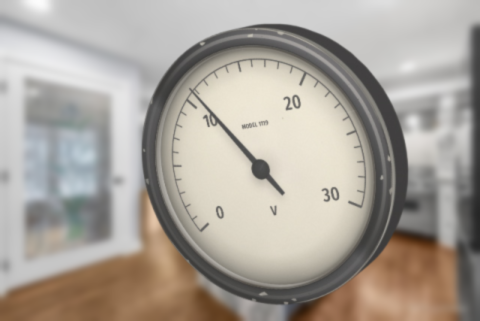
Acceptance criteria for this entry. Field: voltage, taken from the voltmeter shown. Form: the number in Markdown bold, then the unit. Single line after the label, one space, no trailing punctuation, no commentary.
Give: **11** V
